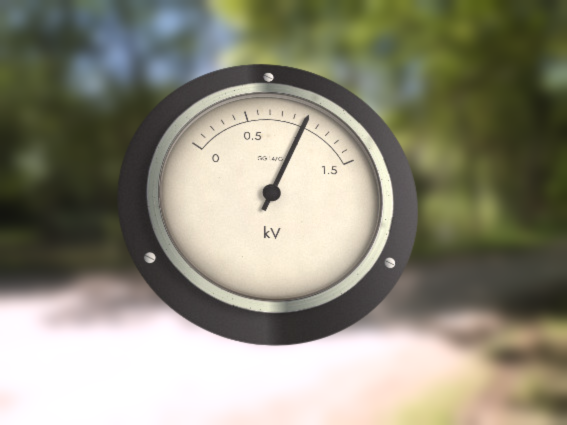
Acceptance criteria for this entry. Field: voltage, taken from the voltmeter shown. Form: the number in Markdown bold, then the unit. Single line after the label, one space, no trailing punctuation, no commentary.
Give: **1** kV
